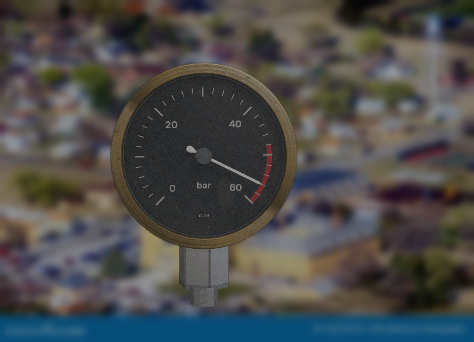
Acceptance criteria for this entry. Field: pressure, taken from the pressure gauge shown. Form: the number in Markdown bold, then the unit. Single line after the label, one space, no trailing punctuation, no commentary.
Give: **56** bar
